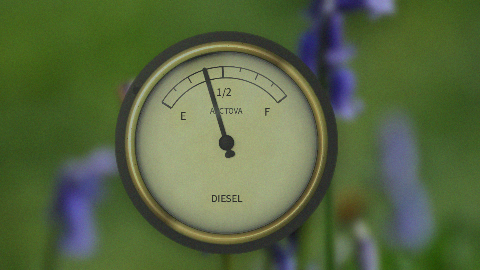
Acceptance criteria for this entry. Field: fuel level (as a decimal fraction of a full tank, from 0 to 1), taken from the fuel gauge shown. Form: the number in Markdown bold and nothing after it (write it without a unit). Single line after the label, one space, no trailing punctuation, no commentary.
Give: **0.375**
